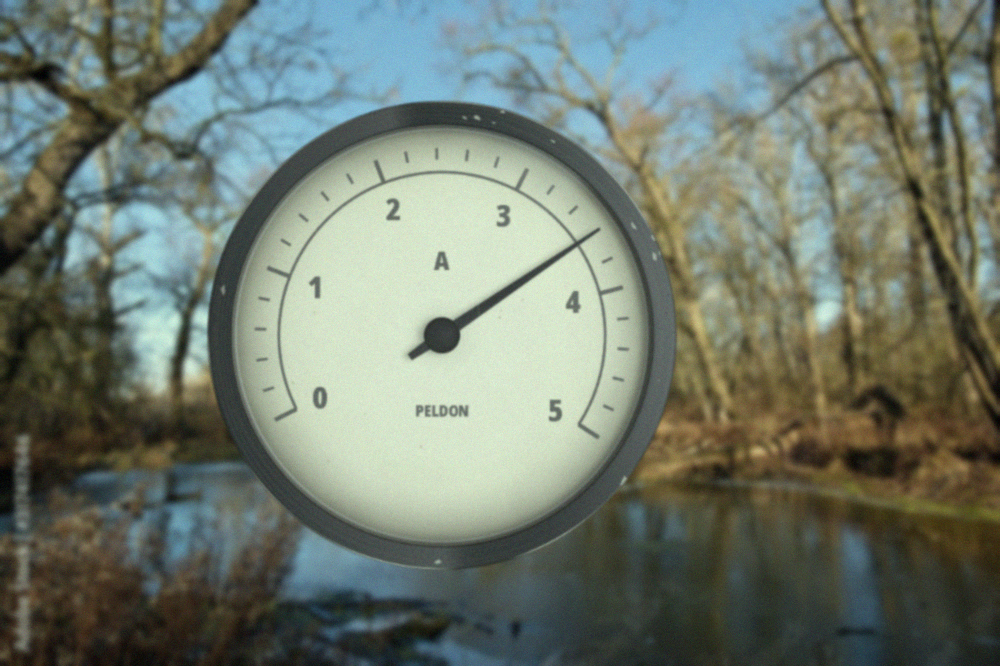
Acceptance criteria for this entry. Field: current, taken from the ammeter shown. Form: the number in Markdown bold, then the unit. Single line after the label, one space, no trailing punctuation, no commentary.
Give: **3.6** A
